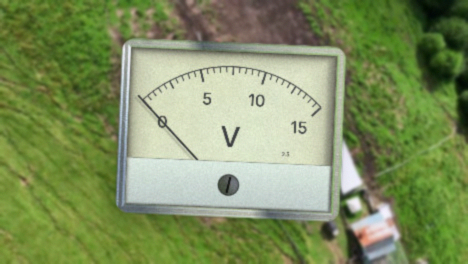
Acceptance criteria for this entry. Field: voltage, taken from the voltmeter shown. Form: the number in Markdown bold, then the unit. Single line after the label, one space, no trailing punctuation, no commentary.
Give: **0** V
